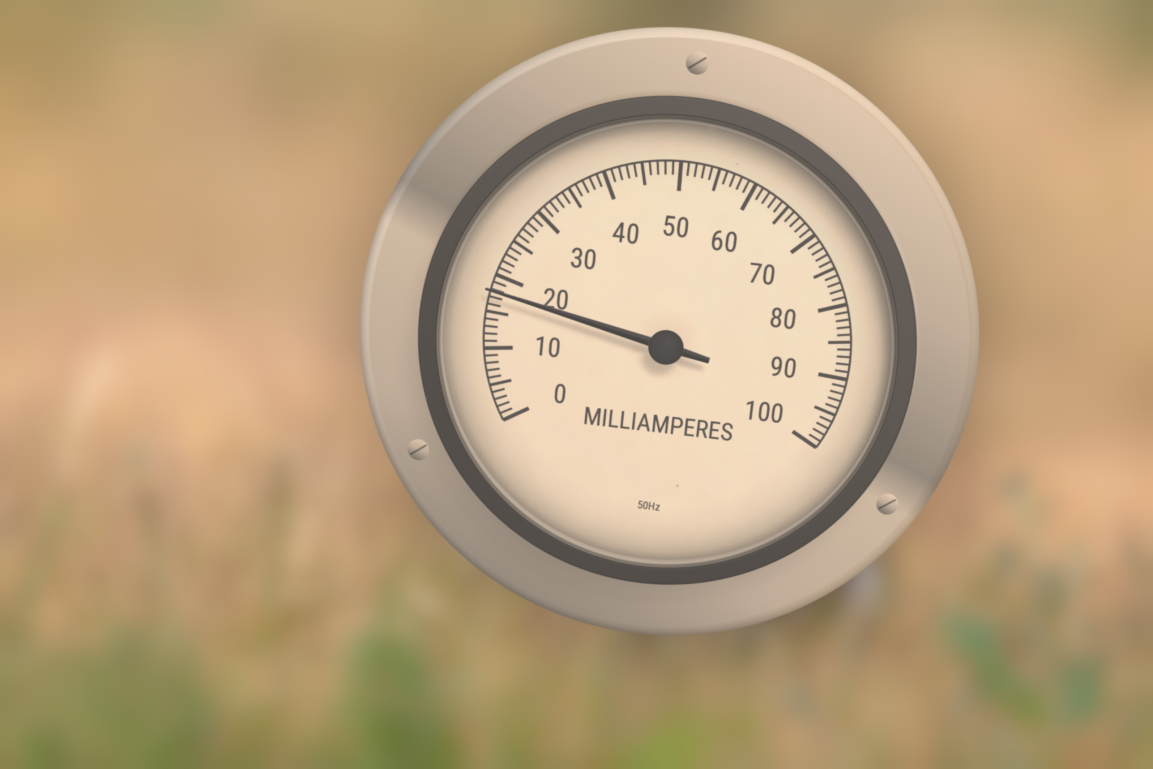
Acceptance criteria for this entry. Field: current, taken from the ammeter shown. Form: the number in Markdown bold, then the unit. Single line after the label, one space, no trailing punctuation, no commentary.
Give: **18** mA
